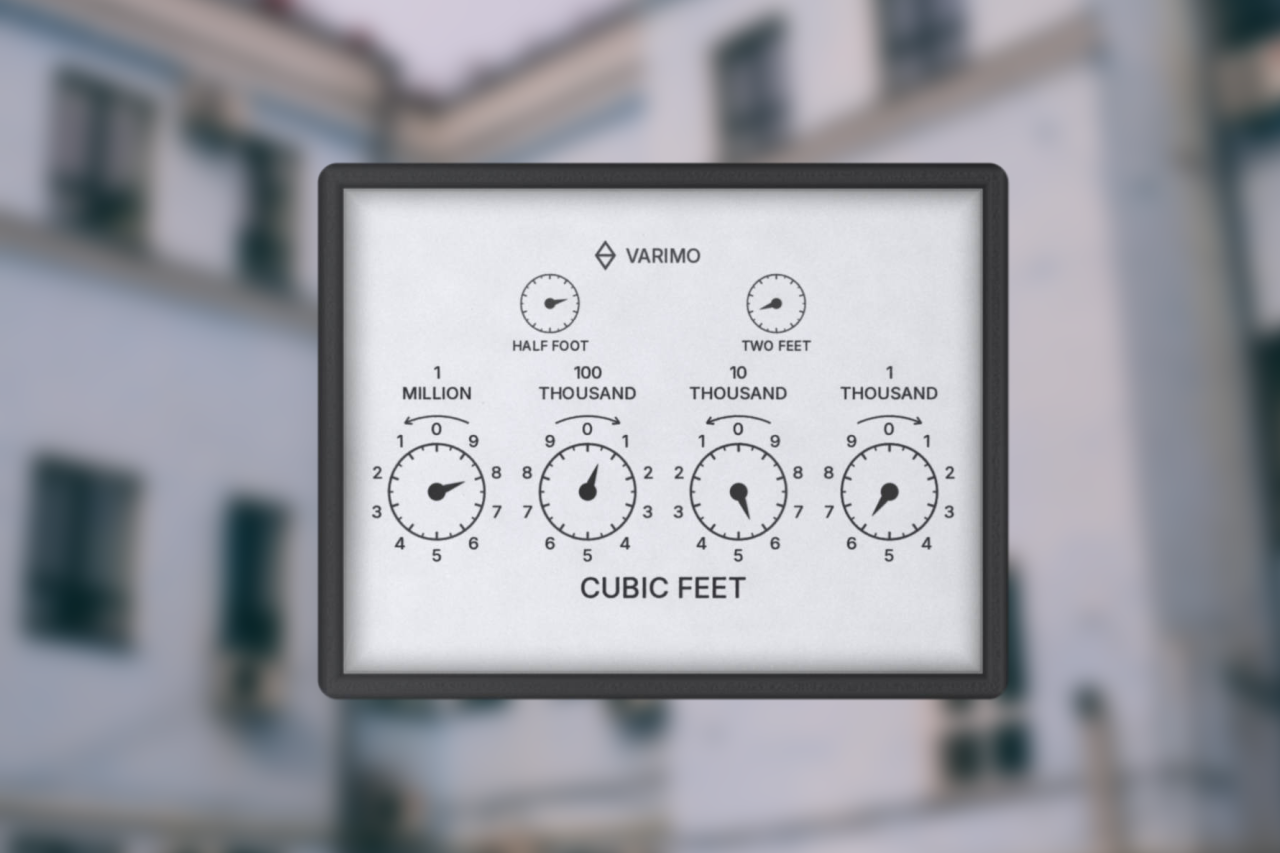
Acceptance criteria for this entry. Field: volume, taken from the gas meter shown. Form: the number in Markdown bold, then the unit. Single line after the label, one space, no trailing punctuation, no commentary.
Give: **805600** ft³
